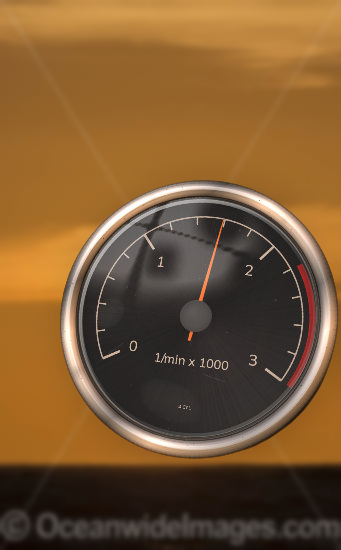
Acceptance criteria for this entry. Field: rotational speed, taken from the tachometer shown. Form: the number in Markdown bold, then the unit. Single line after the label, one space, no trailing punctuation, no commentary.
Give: **1600** rpm
